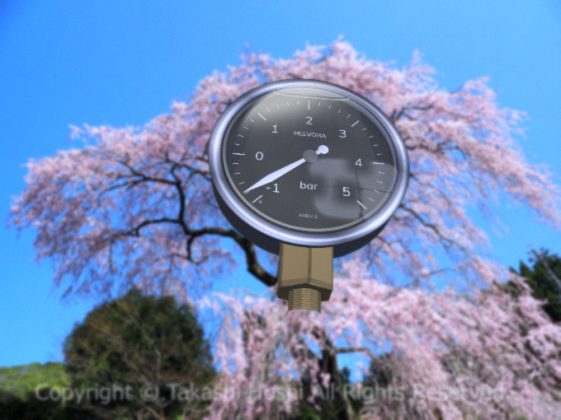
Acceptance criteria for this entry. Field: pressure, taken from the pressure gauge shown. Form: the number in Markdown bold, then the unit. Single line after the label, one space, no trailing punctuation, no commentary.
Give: **-0.8** bar
